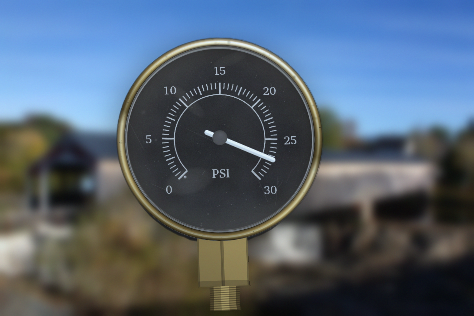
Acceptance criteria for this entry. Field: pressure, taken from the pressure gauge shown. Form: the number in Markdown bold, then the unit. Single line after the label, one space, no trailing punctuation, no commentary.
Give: **27.5** psi
